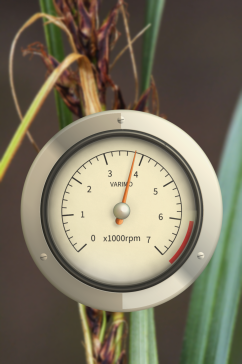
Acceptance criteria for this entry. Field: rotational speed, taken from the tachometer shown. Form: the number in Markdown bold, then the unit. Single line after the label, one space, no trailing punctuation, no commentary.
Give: **3800** rpm
